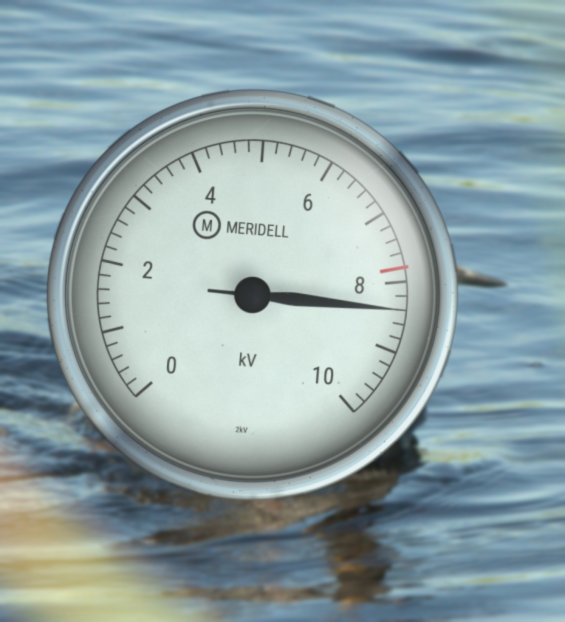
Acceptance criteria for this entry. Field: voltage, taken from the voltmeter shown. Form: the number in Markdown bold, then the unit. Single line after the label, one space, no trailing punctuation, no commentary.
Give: **8.4** kV
